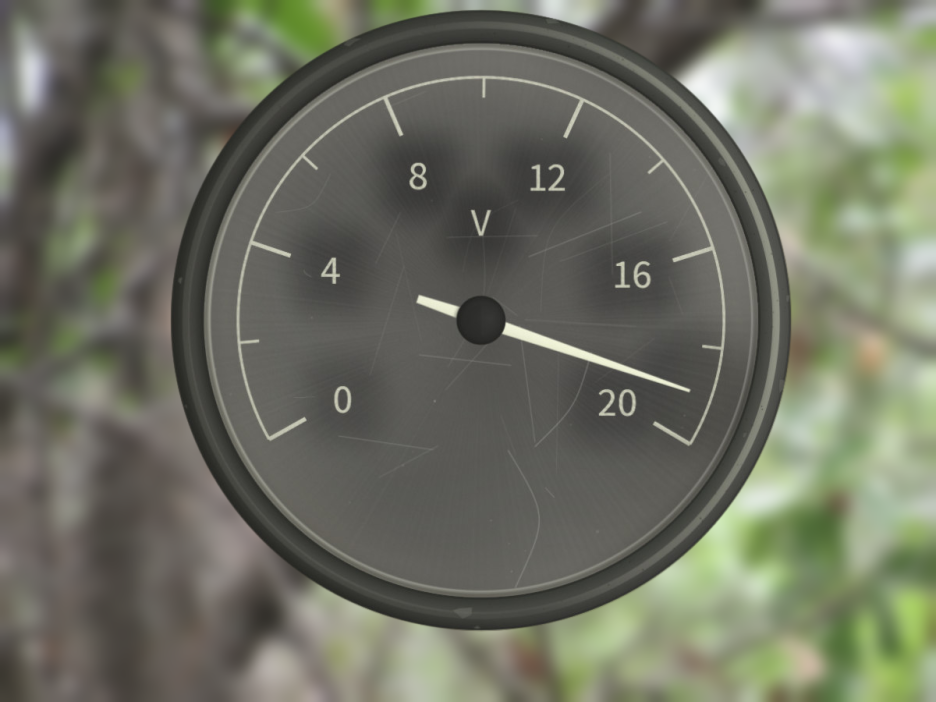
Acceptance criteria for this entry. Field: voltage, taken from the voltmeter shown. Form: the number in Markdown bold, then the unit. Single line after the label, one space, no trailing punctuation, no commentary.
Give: **19** V
